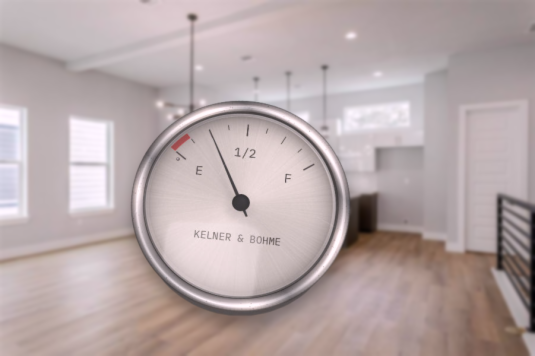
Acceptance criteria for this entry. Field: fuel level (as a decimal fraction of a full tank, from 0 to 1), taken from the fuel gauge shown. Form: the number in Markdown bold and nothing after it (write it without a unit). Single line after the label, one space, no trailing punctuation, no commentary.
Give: **0.25**
